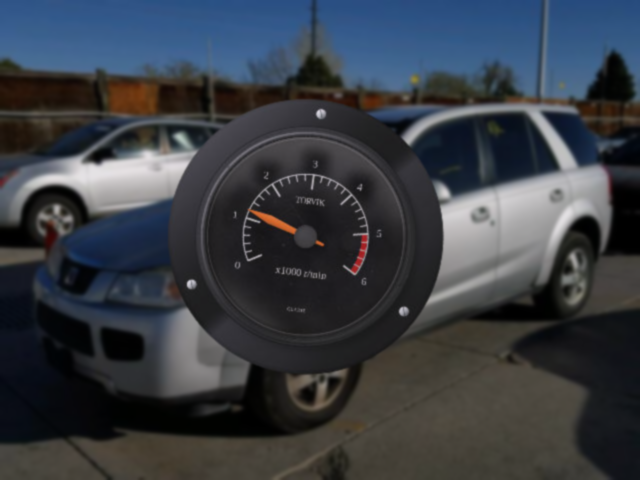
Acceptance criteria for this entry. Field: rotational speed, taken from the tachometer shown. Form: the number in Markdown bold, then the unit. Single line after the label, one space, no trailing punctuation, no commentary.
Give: **1200** rpm
